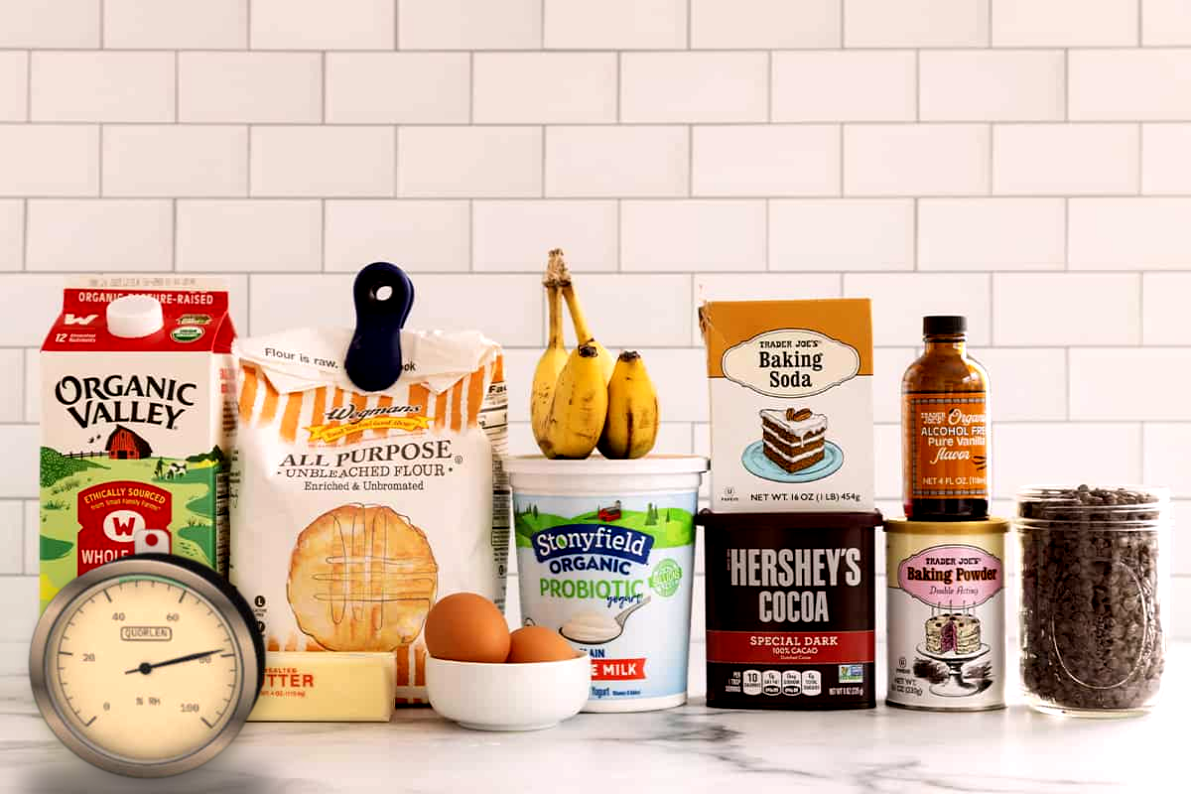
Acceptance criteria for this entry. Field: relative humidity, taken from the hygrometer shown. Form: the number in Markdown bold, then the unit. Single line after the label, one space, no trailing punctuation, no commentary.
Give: **78** %
